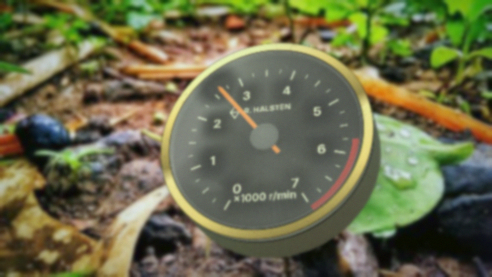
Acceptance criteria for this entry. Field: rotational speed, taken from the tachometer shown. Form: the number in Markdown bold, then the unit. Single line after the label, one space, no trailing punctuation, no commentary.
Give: **2625** rpm
